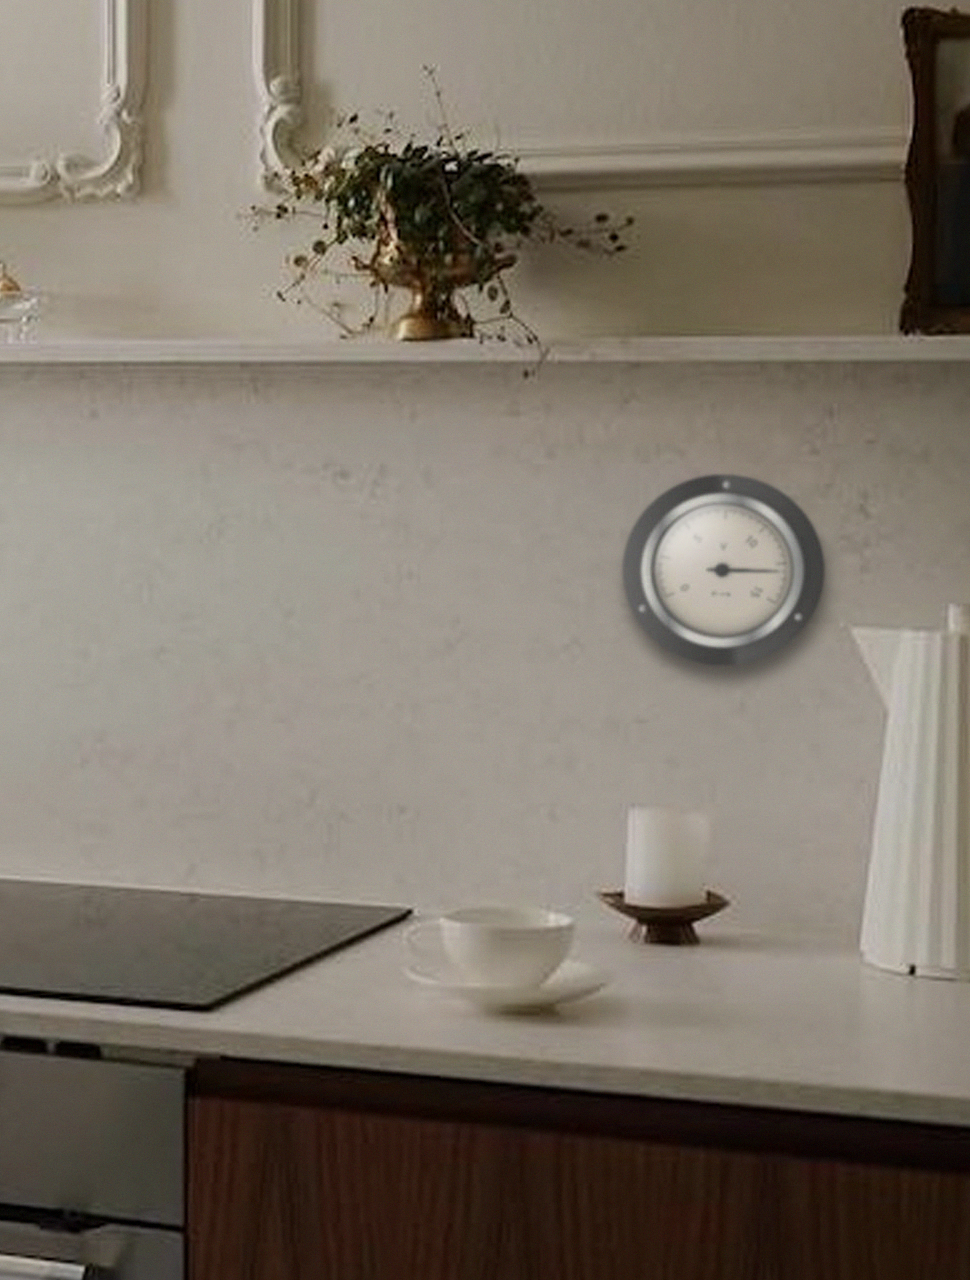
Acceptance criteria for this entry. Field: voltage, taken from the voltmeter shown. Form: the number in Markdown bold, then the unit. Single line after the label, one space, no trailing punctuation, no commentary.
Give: **13** V
